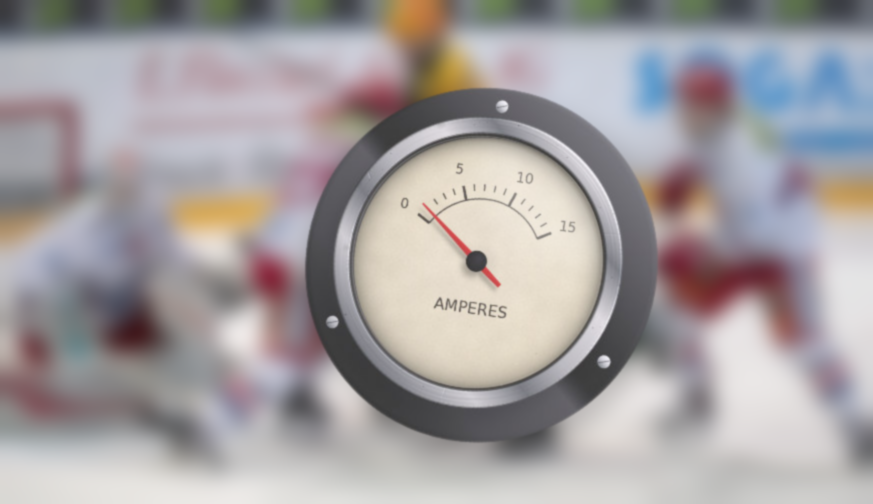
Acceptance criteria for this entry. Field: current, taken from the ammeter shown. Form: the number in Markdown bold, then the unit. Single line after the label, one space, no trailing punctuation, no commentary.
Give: **1** A
